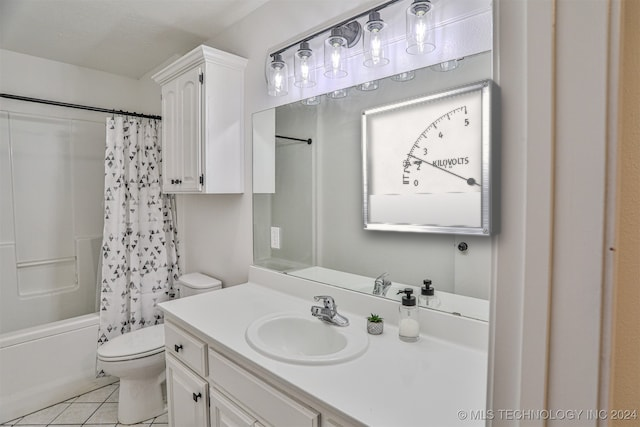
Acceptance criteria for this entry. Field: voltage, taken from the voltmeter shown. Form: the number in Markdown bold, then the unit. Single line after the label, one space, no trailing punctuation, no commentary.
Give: **2.5** kV
